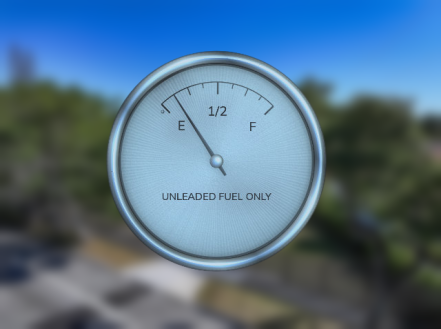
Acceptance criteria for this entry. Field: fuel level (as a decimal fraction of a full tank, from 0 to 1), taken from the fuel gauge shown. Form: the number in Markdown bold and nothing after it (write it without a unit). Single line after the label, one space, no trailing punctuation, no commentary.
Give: **0.125**
